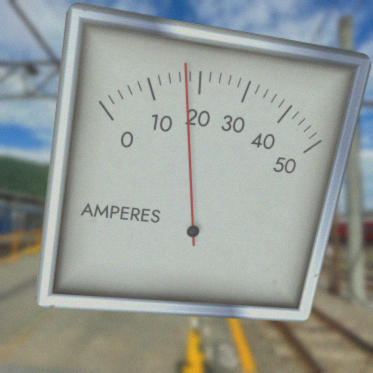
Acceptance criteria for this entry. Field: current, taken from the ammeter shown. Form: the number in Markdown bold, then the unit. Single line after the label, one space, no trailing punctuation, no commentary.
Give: **17** A
